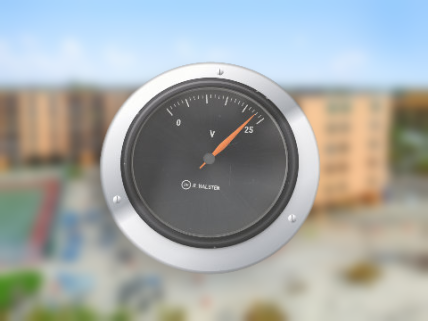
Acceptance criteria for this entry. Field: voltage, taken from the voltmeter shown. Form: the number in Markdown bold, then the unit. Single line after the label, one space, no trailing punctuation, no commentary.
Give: **23** V
